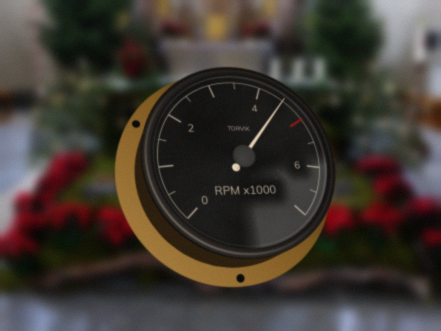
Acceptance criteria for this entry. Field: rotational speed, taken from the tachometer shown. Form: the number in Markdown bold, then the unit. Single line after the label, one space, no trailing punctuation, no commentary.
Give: **4500** rpm
